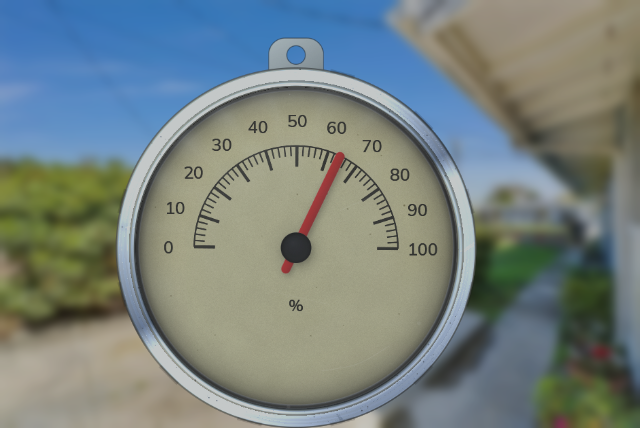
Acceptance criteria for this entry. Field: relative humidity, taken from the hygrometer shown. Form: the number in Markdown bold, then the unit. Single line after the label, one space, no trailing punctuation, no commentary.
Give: **64** %
